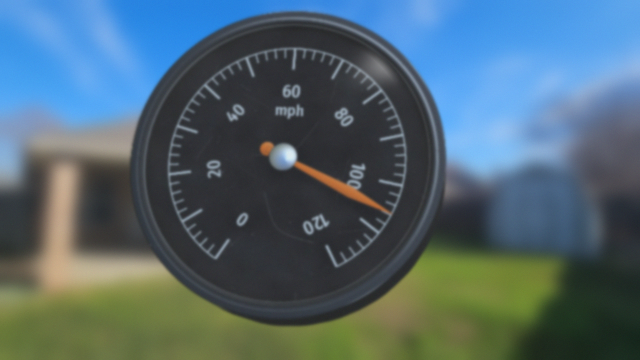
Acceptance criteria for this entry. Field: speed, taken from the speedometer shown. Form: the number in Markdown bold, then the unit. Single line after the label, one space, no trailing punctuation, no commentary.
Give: **106** mph
